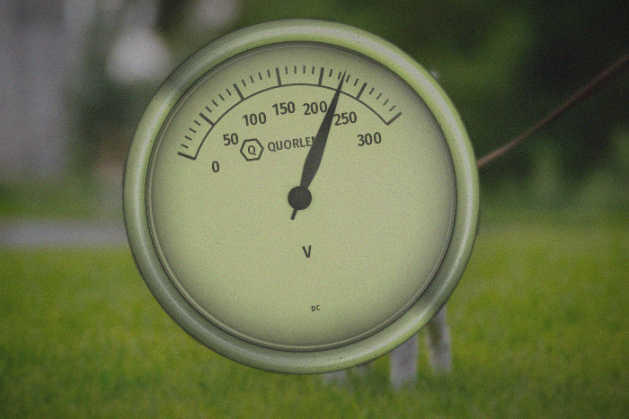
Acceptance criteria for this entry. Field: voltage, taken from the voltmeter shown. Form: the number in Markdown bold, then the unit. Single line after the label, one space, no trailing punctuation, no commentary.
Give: **225** V
